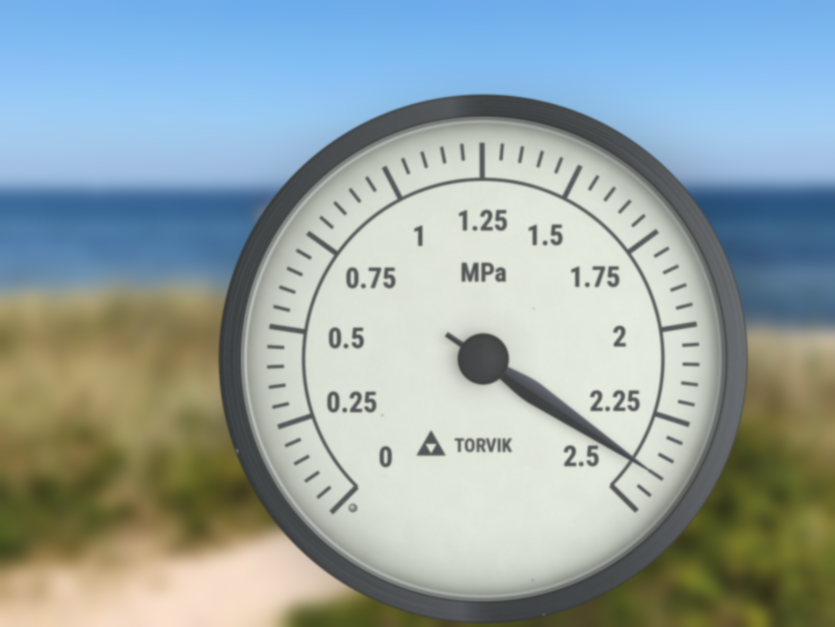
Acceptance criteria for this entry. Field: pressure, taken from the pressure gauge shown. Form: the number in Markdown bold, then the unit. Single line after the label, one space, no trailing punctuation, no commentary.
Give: **2.4** MPa
